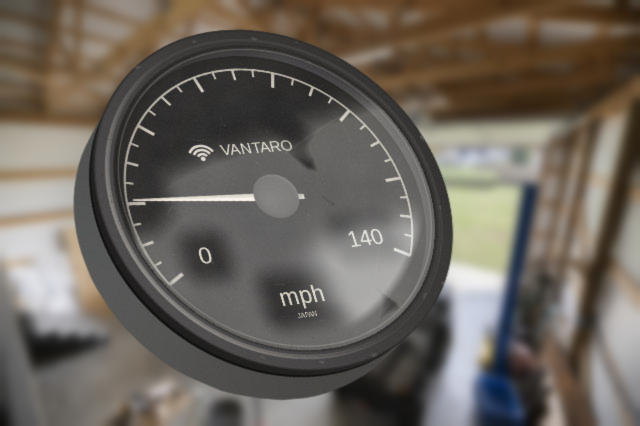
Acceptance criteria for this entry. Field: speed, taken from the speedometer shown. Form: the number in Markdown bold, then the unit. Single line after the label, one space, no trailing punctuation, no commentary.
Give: **20** mph
